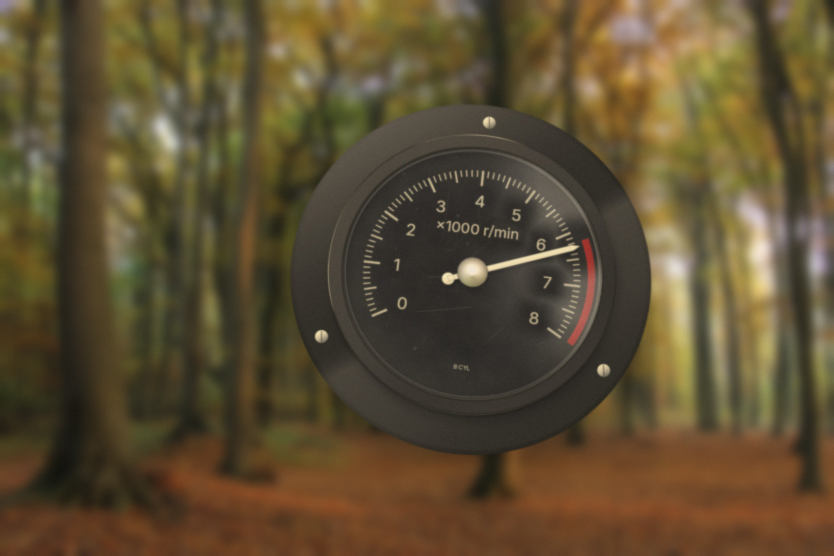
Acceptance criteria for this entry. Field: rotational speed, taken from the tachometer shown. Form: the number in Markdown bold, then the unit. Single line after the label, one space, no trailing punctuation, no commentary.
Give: **6300** rpm
